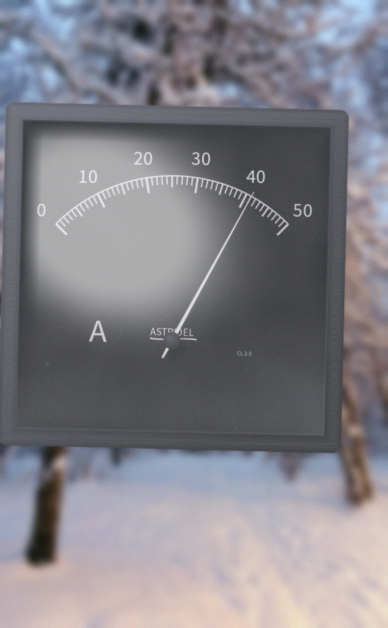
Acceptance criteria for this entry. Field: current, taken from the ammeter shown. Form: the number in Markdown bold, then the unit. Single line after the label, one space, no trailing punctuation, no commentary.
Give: **41** A
